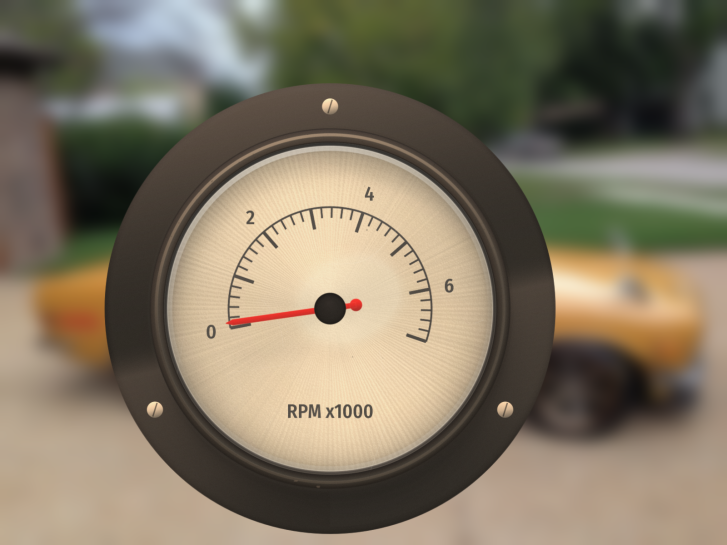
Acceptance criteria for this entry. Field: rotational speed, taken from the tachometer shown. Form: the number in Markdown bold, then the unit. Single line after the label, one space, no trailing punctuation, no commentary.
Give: **100** rpm
